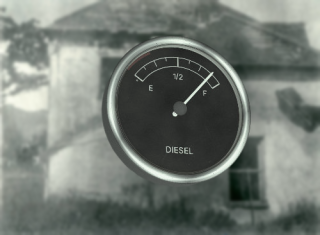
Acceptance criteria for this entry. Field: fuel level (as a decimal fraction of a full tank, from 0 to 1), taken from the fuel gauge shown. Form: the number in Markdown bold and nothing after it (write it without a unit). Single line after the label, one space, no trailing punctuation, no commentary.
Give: **0.875**
